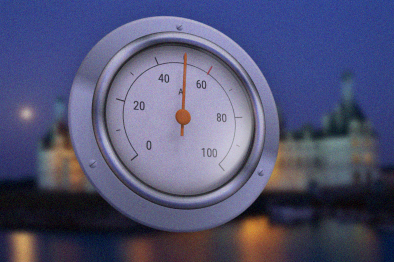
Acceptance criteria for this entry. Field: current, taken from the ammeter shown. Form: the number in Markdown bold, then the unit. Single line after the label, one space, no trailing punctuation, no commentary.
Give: **50** A
